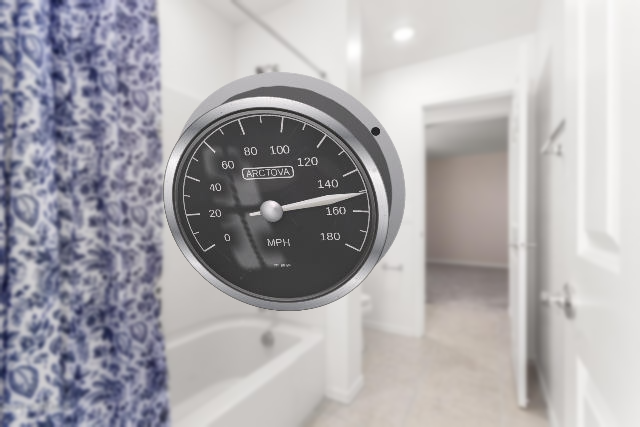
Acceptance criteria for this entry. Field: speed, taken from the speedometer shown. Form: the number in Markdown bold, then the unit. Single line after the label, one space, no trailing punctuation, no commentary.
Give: **150** mph
